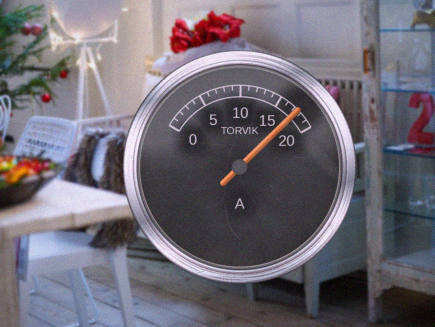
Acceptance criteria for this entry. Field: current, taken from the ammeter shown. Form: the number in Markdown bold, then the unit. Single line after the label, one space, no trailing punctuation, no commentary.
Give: **17.5** A
